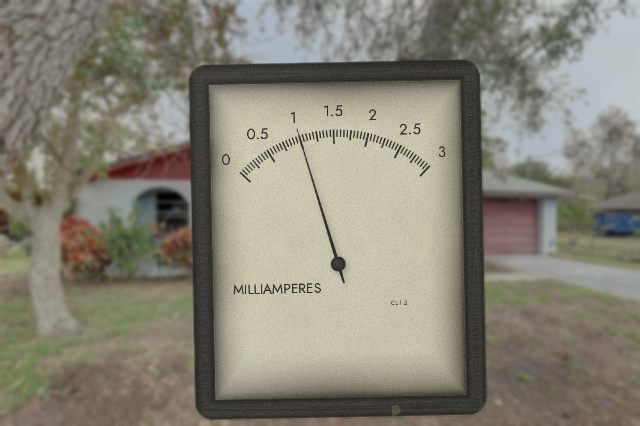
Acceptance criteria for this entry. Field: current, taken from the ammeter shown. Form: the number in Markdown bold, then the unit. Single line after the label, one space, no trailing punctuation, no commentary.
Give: **1** mA
